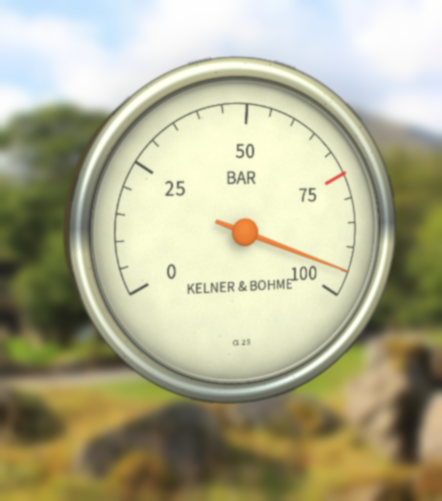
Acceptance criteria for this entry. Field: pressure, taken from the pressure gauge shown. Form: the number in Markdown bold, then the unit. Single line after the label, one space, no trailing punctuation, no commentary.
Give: **95** bar
